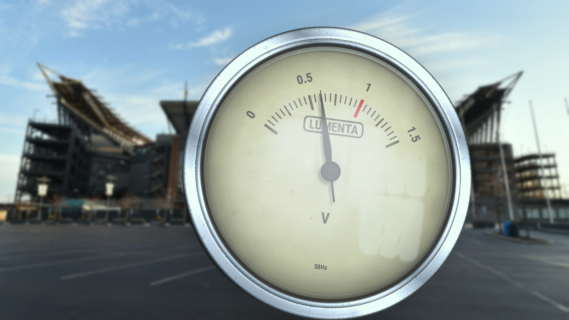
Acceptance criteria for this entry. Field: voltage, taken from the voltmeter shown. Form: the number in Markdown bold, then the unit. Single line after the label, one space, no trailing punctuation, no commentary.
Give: **0.6** V
